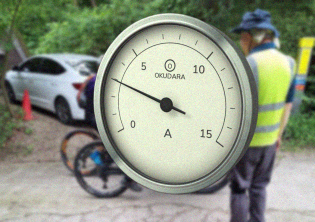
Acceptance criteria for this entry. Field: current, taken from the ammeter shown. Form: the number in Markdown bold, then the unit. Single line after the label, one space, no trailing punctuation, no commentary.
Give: **3** A
